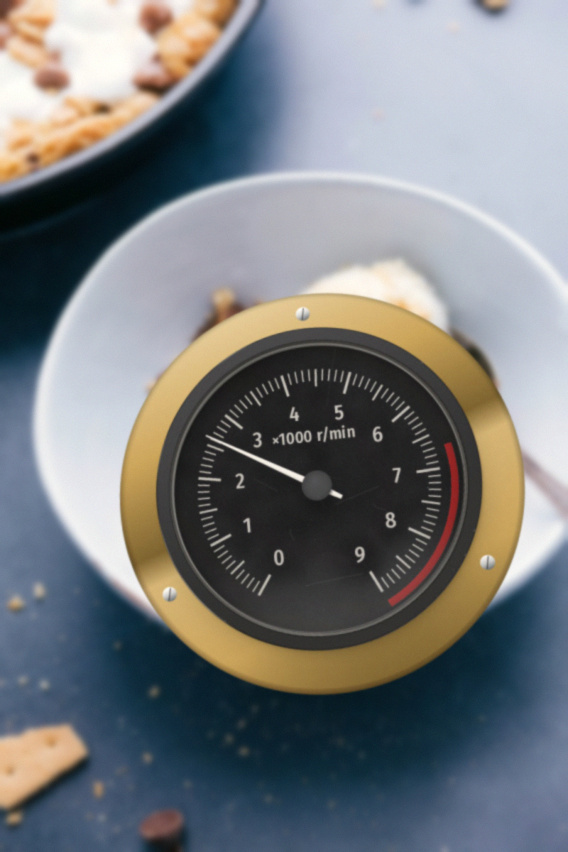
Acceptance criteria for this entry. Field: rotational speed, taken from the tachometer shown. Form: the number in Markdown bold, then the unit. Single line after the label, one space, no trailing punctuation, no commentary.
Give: **2600** rpm
